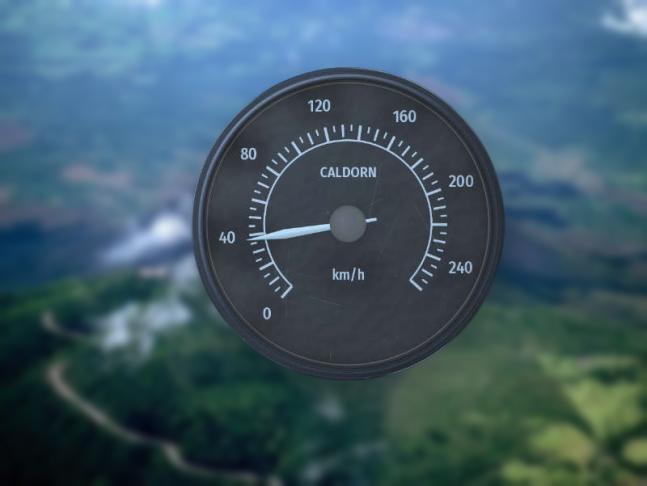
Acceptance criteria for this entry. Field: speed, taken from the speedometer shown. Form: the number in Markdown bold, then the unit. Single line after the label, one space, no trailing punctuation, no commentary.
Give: **37.5** km/h
